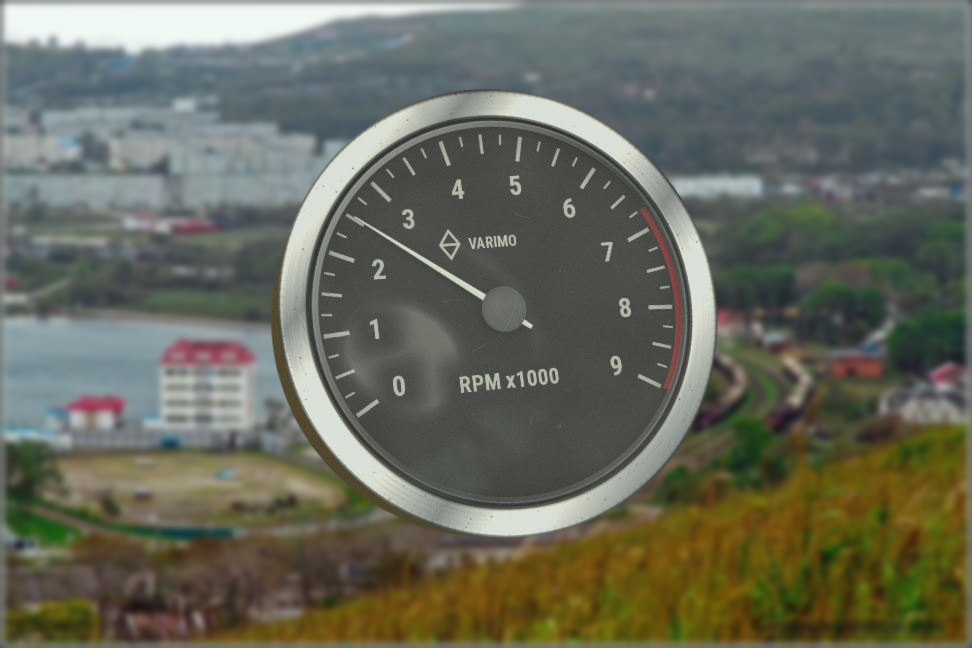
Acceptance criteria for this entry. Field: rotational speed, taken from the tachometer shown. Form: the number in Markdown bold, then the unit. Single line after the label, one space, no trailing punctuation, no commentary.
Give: **2500** rpm
